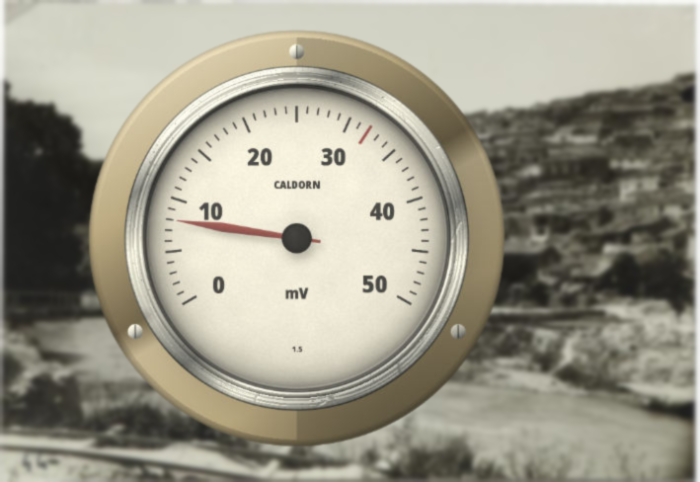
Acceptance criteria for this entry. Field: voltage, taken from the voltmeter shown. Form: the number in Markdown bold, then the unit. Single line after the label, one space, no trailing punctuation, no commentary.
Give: **8** mV
